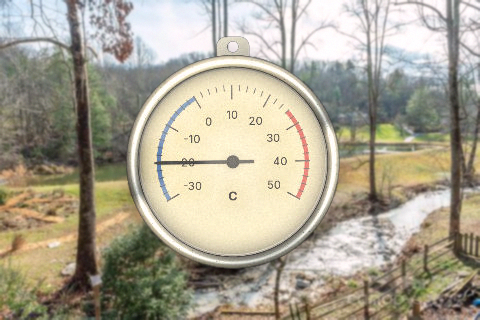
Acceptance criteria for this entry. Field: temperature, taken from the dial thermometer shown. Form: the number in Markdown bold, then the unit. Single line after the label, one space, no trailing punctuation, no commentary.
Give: **-20** °C
